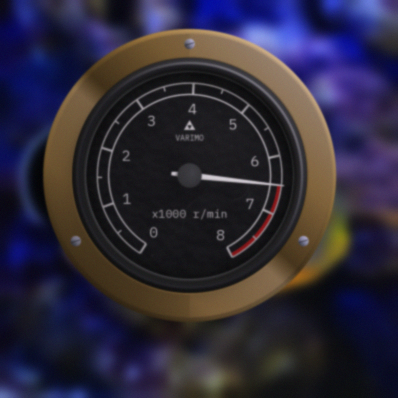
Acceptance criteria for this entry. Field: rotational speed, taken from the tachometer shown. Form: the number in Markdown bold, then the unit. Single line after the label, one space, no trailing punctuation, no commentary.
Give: **6500** rpm
